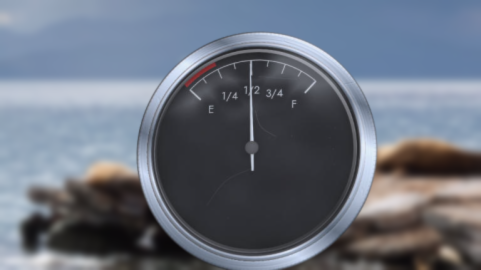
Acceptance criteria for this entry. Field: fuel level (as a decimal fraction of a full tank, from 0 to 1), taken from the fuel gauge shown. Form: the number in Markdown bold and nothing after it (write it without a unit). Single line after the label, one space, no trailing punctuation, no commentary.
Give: **0.5**
